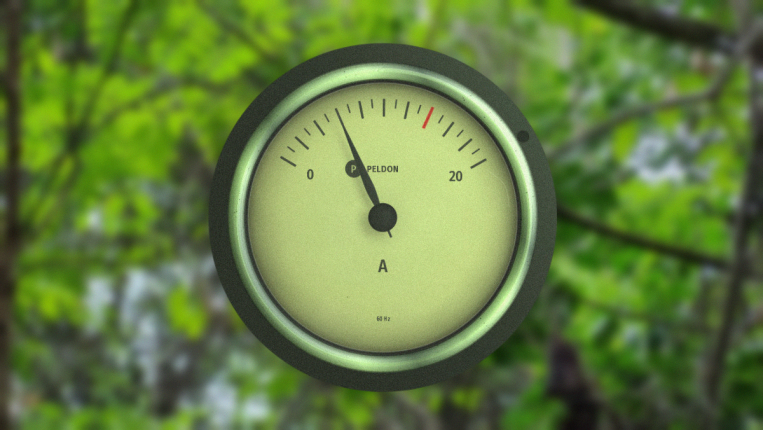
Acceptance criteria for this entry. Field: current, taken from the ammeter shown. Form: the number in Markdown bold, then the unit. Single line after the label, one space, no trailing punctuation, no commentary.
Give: **6** A
